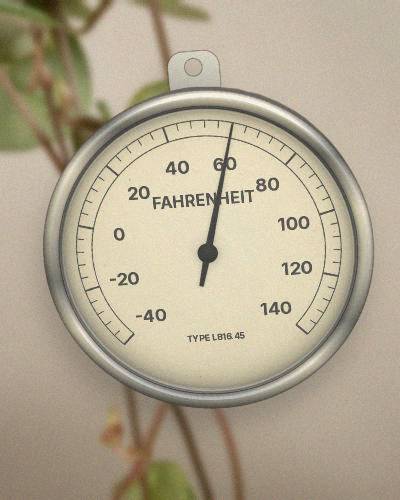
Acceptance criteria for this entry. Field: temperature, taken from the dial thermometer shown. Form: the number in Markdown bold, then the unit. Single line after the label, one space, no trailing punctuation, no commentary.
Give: **60** °F
